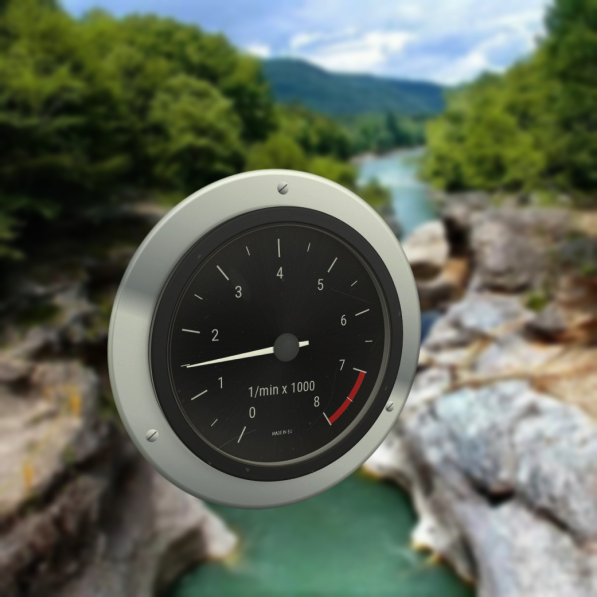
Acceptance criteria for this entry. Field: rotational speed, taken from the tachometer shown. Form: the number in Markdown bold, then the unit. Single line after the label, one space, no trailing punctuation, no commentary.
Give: **1500** rpm
